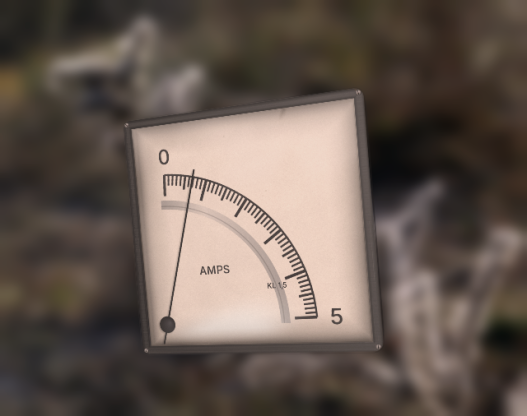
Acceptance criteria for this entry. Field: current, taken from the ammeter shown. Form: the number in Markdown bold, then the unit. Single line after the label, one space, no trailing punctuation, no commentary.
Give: **0.7** A
